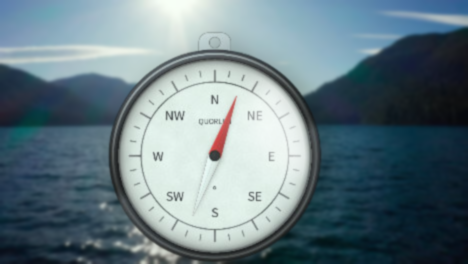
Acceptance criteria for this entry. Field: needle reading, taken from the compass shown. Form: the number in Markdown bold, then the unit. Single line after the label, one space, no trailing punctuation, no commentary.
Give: **20** °
